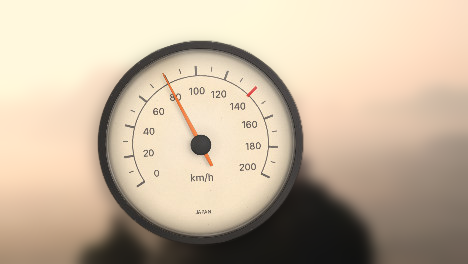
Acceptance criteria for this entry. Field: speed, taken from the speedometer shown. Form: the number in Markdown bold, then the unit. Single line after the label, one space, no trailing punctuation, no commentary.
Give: **80** km/h
